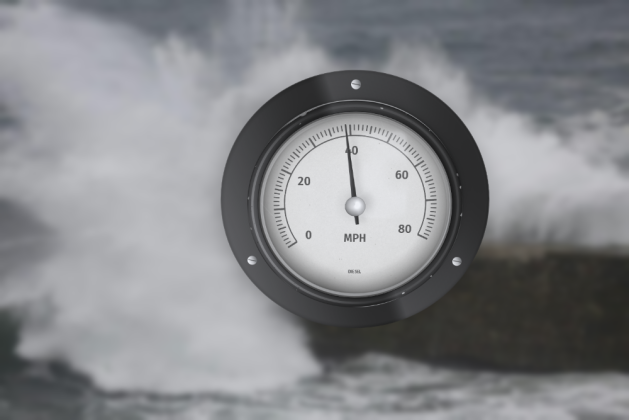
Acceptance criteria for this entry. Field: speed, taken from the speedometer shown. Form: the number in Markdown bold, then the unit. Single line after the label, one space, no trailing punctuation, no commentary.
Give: **39** mph
